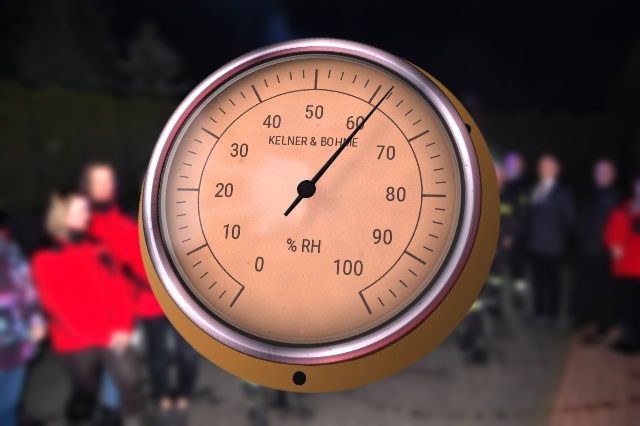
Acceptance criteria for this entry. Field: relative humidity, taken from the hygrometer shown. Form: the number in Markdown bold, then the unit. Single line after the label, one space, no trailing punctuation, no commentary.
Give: **62** %
